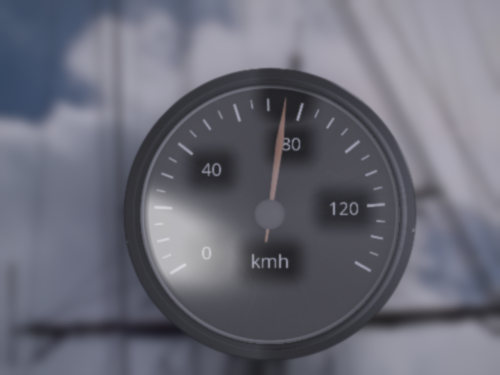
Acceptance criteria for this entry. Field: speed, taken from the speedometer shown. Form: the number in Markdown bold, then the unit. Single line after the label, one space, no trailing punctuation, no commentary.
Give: **75** km/h
